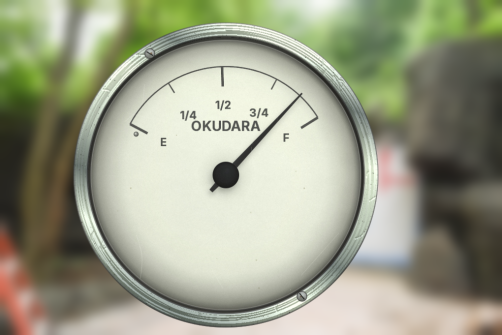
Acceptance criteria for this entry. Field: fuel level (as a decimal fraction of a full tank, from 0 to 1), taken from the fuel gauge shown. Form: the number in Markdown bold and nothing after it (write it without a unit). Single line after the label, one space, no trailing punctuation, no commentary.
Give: **0.875**
